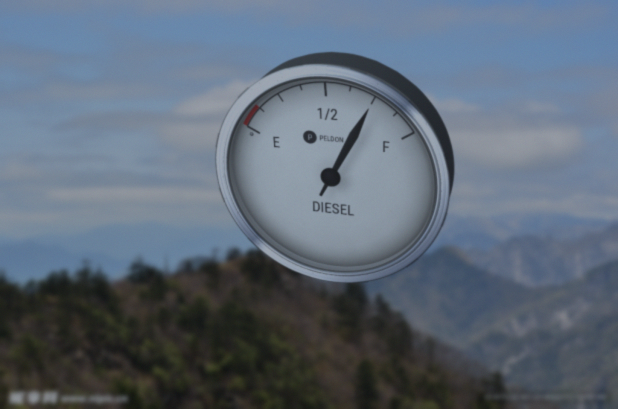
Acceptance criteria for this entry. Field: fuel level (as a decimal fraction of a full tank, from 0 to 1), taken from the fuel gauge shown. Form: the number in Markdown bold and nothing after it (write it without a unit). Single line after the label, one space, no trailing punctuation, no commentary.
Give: **0.75**
